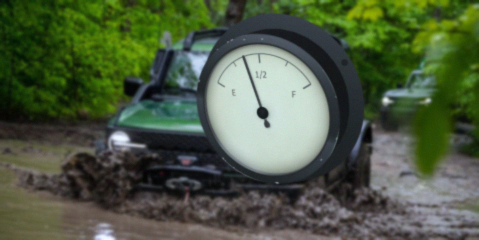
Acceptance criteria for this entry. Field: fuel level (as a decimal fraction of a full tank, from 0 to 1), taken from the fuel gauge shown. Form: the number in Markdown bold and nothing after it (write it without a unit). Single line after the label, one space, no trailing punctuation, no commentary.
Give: **0.375**
